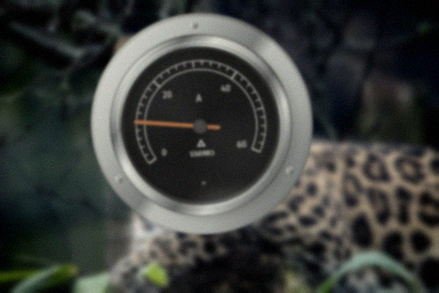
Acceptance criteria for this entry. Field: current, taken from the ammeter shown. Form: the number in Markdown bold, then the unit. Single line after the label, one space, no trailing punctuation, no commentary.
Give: **10** A
